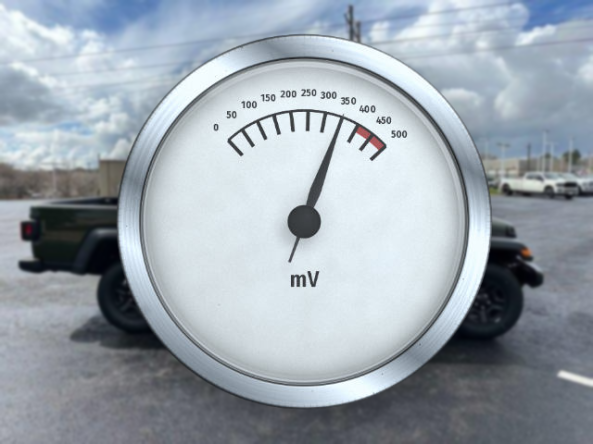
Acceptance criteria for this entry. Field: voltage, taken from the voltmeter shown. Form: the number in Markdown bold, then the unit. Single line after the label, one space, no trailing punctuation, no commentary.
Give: **350** mV
